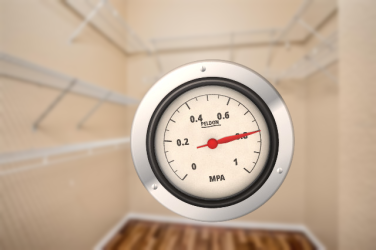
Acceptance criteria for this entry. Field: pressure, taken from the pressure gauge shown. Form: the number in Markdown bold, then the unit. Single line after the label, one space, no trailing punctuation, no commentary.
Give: **0.8** MPa
